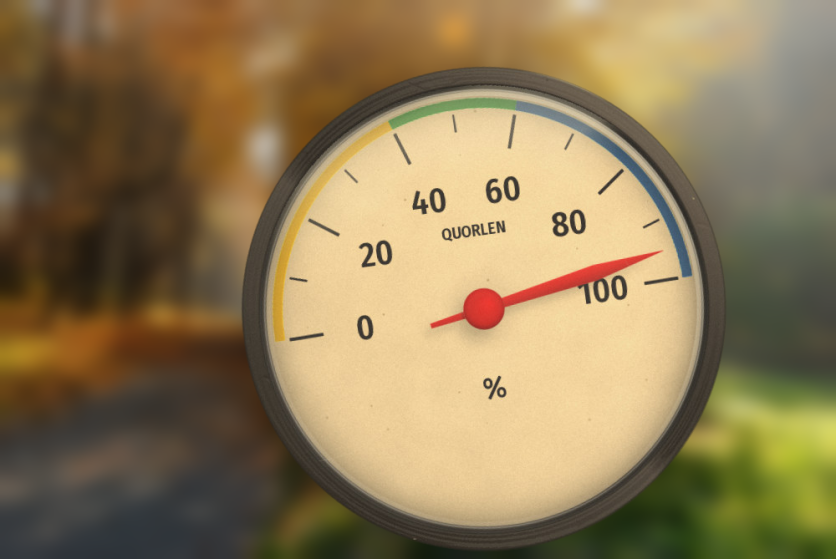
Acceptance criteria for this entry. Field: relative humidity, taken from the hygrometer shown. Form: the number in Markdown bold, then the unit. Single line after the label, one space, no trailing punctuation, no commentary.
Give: **95** %
